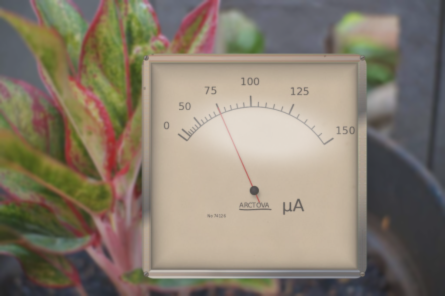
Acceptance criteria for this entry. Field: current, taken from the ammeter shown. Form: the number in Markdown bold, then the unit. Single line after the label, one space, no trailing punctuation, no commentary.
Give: **75** µA
